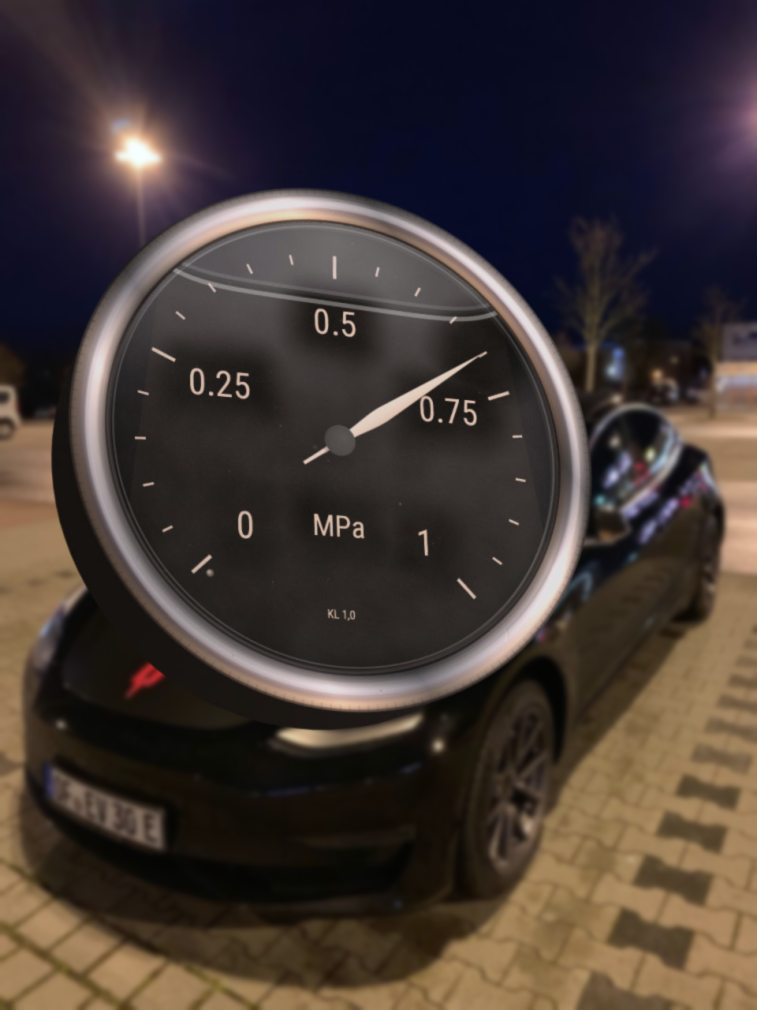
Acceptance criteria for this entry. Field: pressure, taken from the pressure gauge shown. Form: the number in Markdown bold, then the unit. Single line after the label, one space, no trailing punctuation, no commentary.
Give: **0.7** MPa
